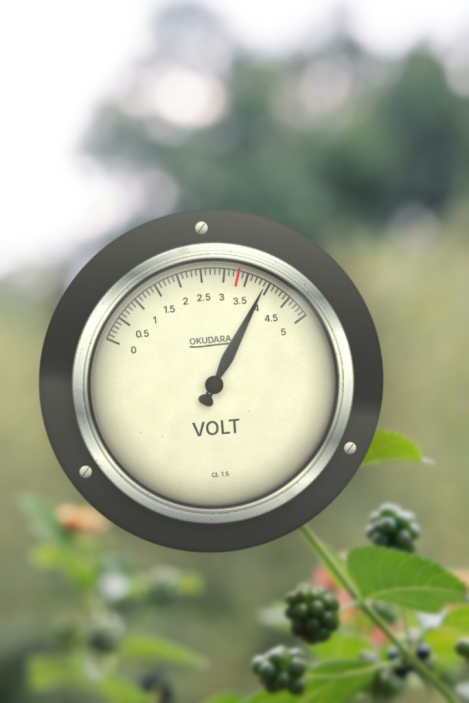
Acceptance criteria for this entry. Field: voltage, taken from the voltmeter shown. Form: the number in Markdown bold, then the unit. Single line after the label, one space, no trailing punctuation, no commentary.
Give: **3.9** V
